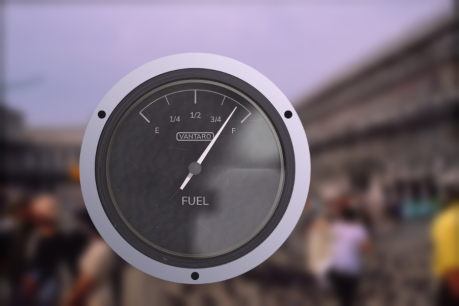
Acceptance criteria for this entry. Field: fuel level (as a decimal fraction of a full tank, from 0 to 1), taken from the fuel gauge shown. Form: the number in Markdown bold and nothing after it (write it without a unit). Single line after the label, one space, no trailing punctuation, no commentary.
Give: **0.875**
